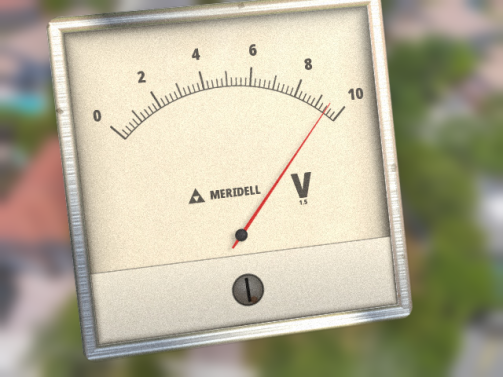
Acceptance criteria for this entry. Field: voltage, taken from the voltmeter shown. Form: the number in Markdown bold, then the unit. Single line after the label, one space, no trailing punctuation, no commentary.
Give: **9.4** V
